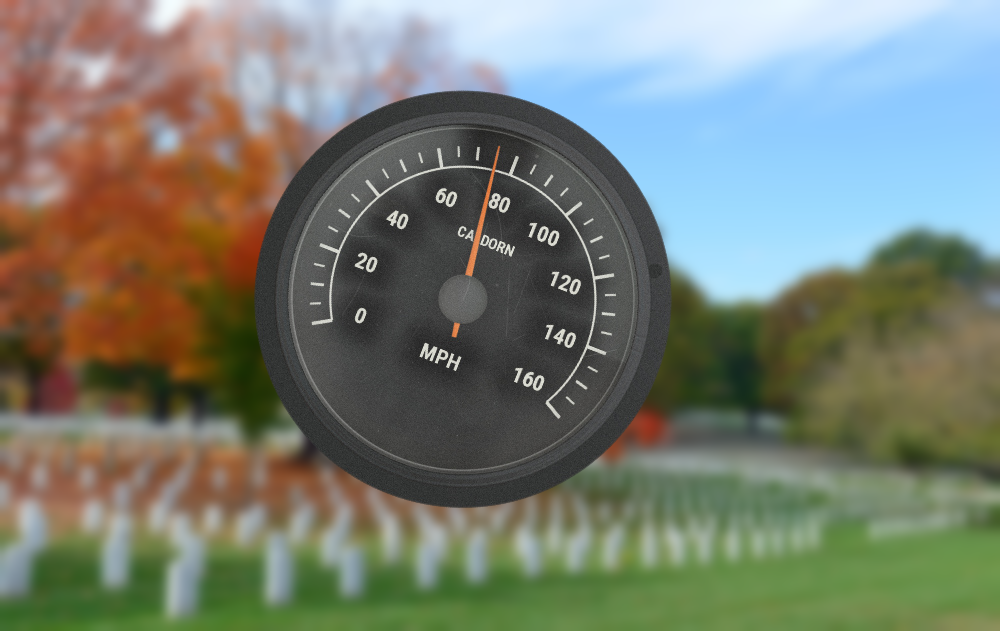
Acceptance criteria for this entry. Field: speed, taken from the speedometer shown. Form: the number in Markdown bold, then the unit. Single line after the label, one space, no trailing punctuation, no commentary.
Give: **75** mph
